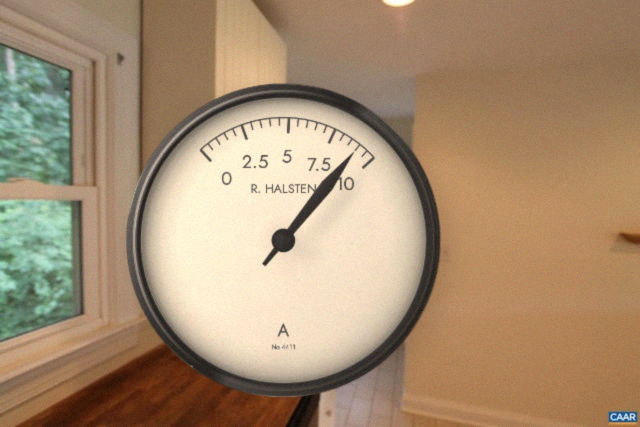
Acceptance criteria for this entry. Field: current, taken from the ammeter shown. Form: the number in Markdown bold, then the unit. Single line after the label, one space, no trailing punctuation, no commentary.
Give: **9** A
